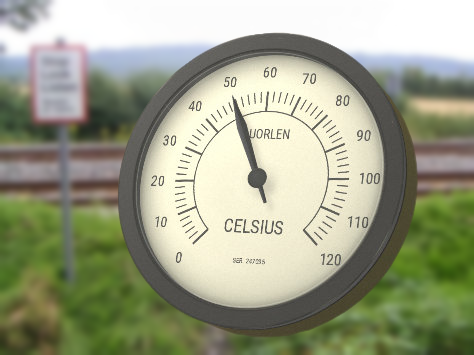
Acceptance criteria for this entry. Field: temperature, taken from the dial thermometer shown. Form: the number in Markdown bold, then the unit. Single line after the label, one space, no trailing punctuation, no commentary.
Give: **50** °C
